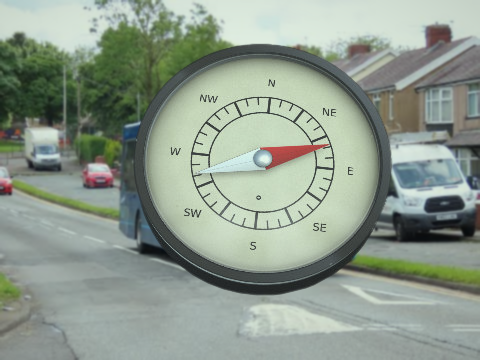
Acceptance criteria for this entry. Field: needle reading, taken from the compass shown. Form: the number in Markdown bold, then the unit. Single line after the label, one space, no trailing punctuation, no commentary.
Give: **70** °
